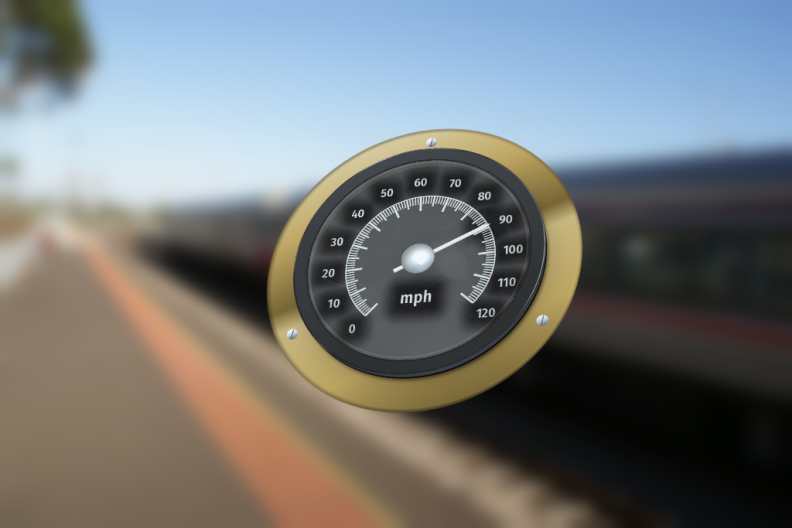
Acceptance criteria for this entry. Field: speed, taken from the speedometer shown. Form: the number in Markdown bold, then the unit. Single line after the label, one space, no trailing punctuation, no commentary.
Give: **90** mph
